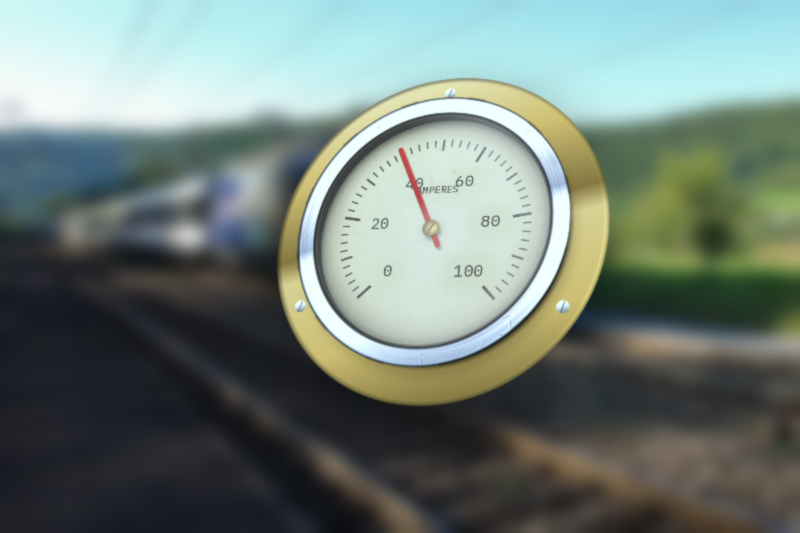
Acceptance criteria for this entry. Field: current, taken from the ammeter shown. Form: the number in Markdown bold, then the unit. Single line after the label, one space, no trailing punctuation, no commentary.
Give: **40** A
